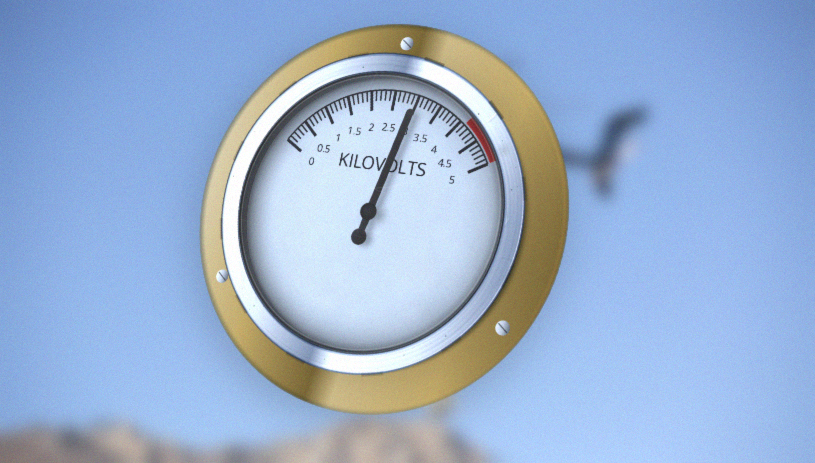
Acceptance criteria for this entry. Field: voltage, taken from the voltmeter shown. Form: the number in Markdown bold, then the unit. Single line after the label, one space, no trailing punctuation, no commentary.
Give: **3** kV
